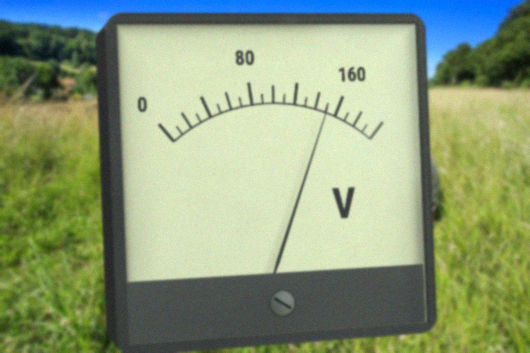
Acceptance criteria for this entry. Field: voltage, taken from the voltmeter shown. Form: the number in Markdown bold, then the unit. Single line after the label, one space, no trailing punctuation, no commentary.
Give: **150** V
